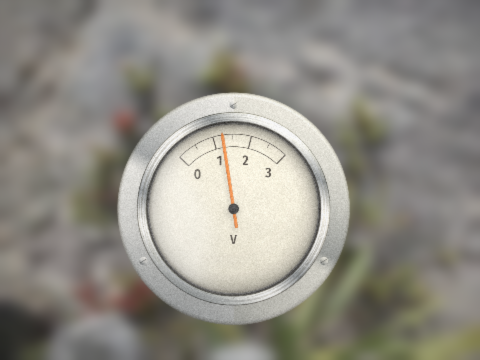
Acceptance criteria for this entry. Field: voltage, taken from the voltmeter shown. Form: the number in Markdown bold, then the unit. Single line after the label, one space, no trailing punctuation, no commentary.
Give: **1.25** V
